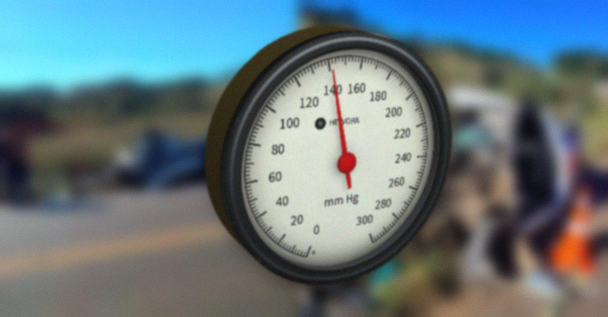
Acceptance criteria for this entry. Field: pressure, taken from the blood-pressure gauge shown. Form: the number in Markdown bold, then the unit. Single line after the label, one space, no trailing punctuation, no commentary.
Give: **140** mmHg
